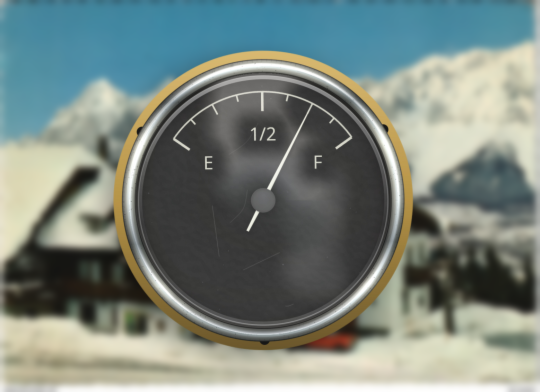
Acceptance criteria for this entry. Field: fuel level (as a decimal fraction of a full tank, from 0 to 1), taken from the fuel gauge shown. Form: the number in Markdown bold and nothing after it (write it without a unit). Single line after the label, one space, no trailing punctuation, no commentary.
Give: **0.75**
